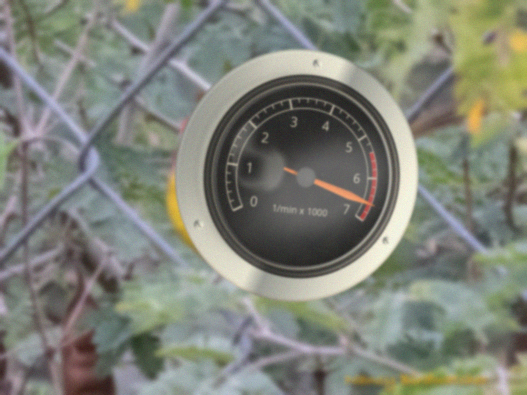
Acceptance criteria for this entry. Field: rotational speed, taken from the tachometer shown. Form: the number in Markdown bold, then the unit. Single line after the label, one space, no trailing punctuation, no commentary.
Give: **6600** rpm
